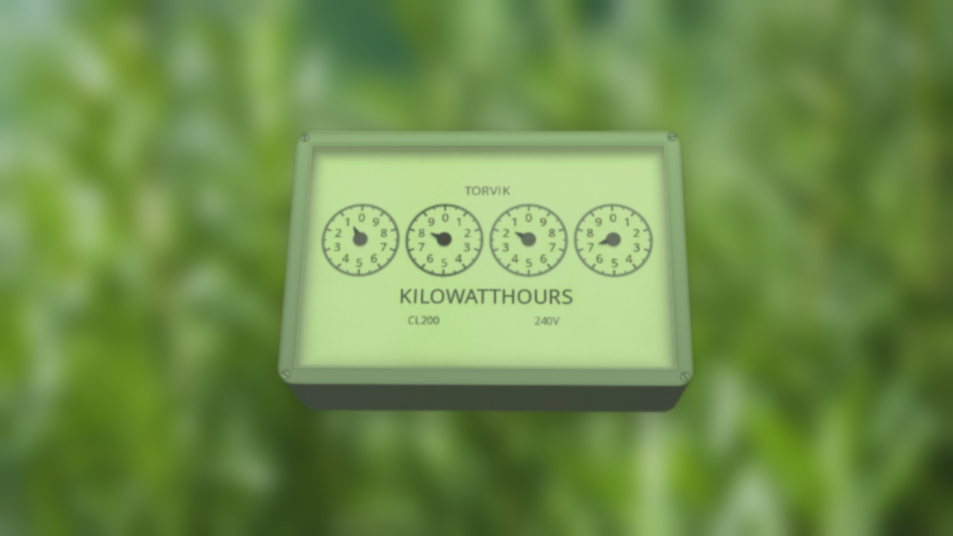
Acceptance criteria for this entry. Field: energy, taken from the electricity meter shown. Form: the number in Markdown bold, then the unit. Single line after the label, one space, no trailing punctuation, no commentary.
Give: **817** kWh
